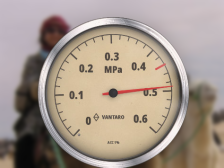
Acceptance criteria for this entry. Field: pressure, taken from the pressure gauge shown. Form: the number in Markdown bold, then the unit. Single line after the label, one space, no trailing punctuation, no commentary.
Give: **0.49** MPa
